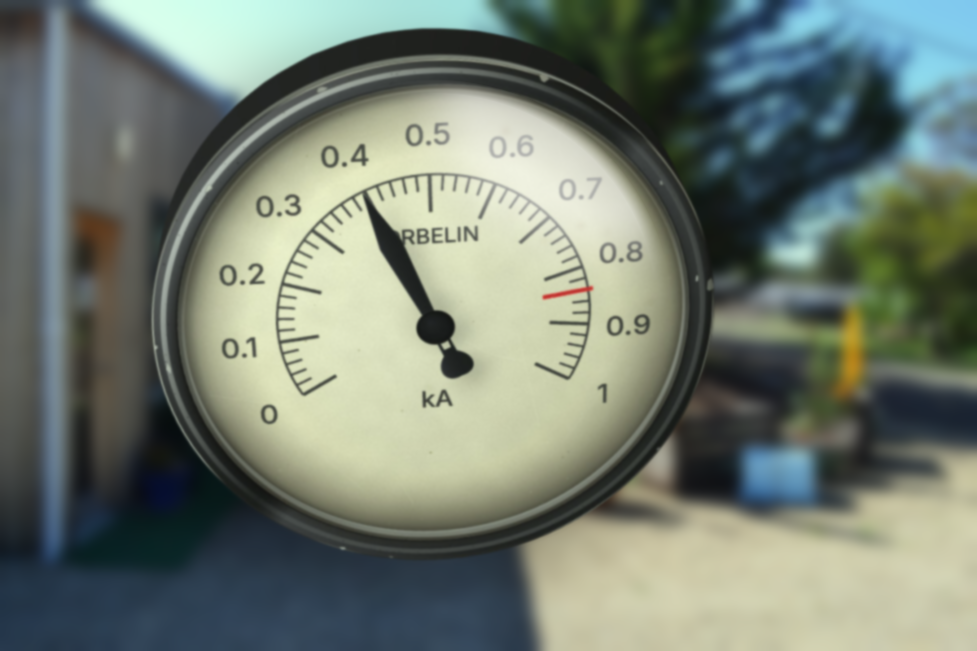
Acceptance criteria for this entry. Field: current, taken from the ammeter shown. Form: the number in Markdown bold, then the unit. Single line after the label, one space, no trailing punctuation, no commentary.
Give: **0.4** kA
